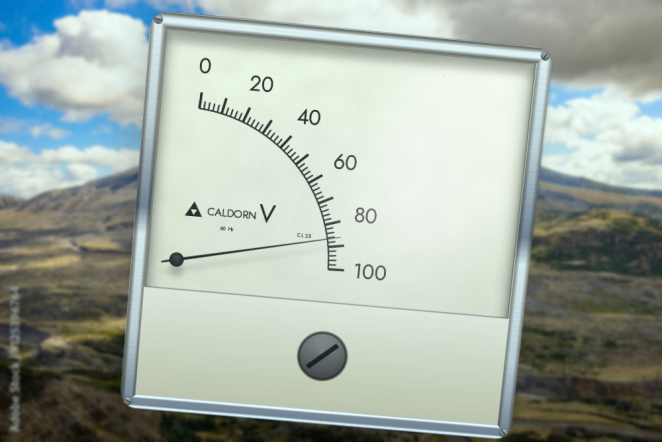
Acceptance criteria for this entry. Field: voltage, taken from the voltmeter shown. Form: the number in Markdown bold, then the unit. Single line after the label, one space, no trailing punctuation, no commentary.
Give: **86** V
